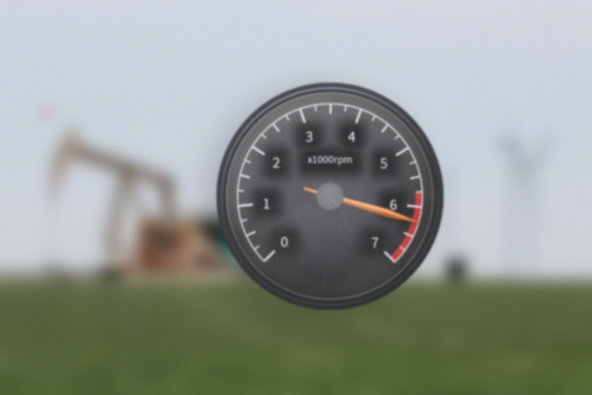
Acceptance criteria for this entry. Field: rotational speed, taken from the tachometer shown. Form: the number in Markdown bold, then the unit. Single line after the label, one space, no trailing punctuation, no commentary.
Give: **6250** rpm
